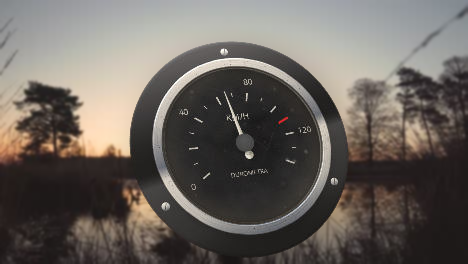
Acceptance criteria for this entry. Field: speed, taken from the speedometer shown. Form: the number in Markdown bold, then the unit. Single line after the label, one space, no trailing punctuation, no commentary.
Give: **65** km/h
